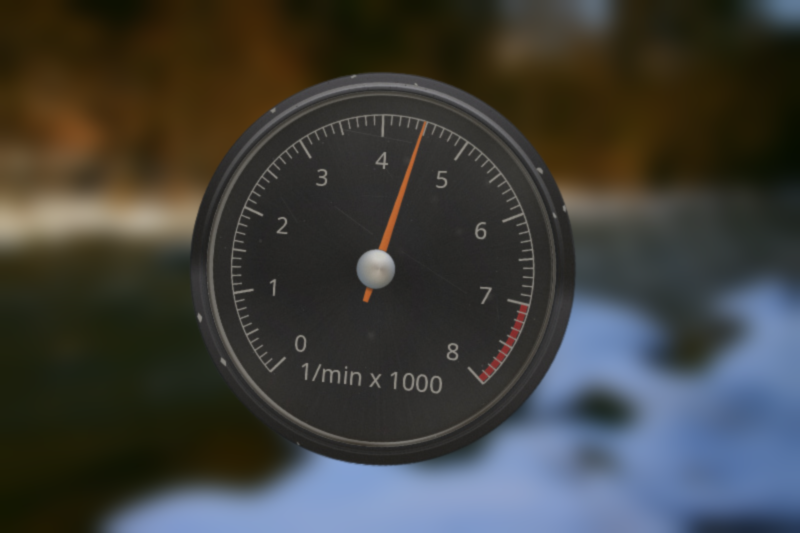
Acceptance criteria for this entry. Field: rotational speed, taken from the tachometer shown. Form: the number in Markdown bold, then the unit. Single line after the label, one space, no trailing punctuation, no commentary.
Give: **4500** rpm
